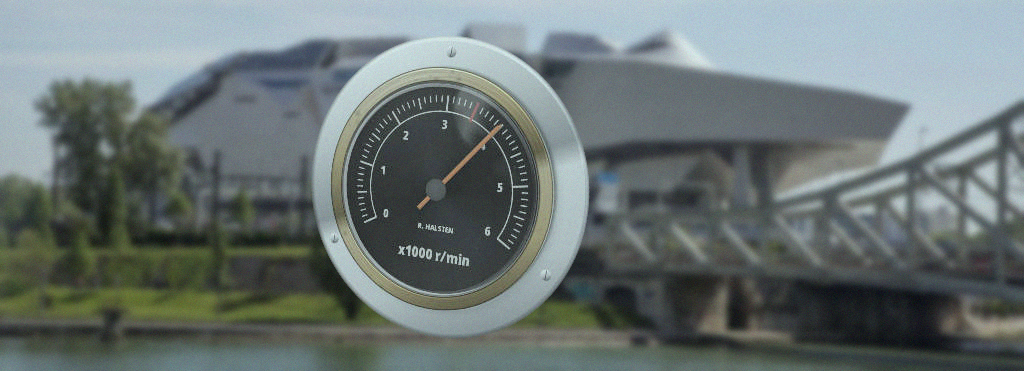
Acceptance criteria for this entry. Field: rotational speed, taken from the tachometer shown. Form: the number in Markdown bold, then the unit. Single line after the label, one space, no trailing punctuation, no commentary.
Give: **4000** rpm
